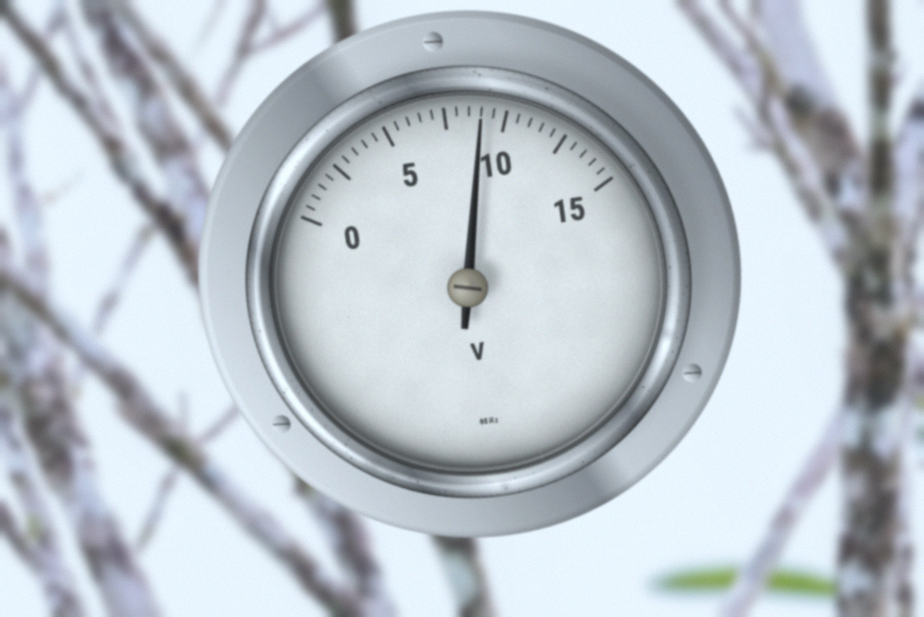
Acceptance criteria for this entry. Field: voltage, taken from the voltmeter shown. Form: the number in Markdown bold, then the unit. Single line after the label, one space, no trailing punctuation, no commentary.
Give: **9** V
